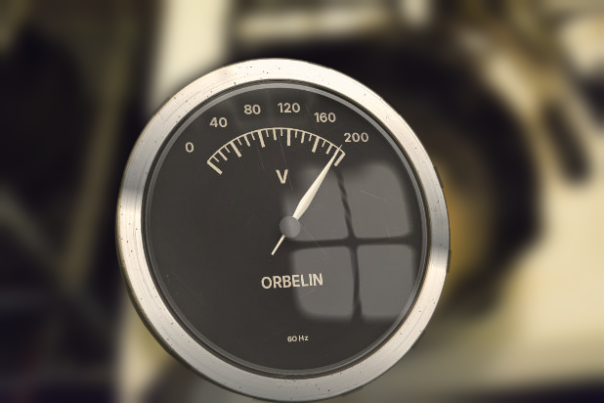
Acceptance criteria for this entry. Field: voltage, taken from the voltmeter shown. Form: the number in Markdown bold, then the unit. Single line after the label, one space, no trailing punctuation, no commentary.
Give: **190** V
